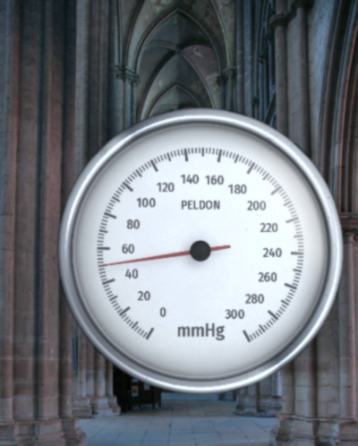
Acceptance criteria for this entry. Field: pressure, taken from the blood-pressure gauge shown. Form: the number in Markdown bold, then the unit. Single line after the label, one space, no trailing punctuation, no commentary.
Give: **50** mmHg
